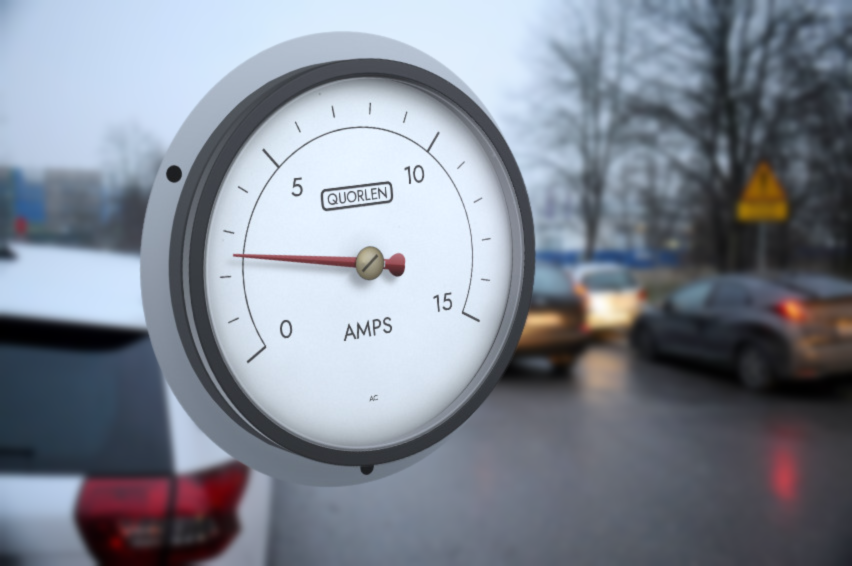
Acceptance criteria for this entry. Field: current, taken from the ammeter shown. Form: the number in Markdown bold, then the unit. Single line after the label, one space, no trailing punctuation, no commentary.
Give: **2.5** A
